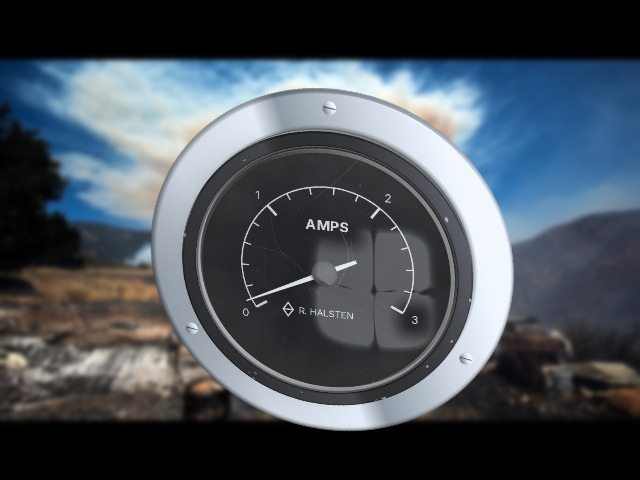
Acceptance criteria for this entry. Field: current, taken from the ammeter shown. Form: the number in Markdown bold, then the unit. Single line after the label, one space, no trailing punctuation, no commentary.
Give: **0.1** A
